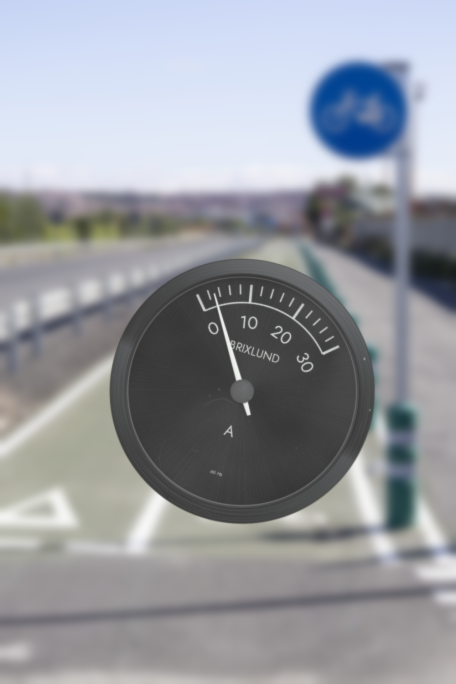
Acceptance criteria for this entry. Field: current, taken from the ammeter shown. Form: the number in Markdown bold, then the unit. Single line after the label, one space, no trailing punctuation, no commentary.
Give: **3** A
